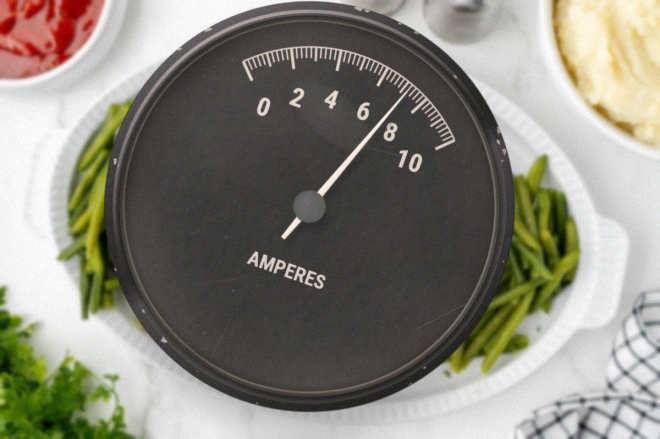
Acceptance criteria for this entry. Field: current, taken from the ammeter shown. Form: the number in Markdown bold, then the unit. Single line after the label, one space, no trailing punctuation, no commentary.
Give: **7.2** A
